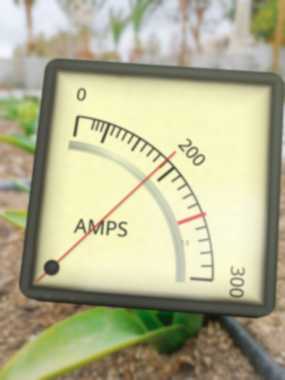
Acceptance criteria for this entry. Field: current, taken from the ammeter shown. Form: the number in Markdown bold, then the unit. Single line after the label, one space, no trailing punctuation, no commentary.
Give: **190** A
